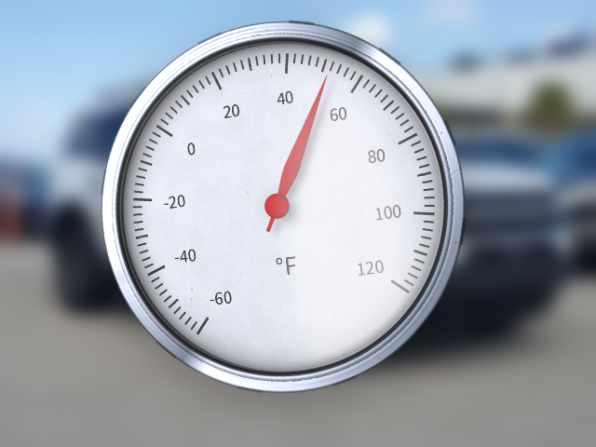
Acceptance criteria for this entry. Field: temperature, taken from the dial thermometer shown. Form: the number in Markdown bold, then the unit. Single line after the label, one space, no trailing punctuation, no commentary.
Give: **52** °F
